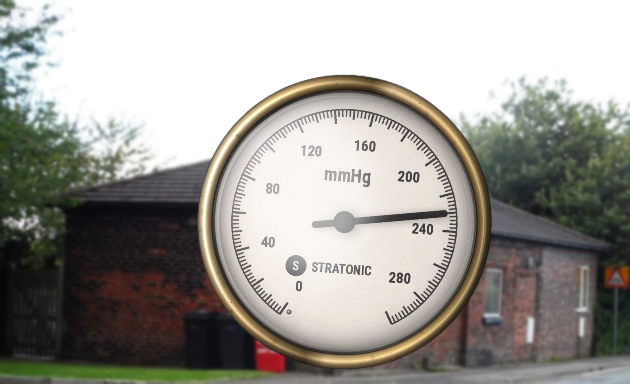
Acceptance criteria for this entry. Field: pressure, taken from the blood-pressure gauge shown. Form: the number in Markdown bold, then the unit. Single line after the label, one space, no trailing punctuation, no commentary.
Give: **230** mmHg
